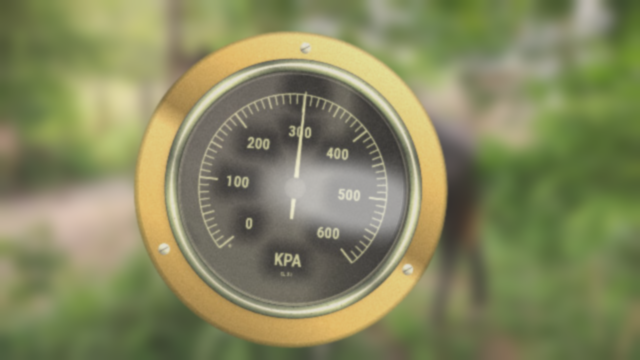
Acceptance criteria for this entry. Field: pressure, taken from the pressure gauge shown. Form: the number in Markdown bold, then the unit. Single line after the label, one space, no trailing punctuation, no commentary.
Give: **300** kPa
